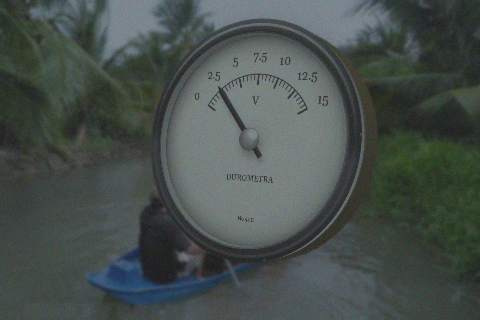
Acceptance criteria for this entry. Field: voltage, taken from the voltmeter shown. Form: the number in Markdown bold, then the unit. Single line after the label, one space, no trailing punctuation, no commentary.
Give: **2.5** V
